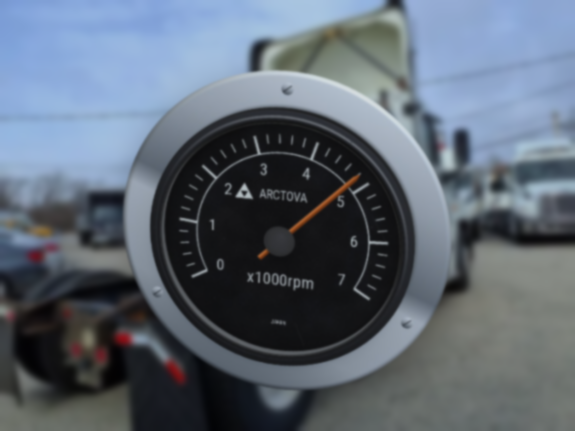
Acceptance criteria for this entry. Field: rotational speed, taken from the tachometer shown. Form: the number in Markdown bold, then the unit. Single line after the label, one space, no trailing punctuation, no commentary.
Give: **4800** rpm
